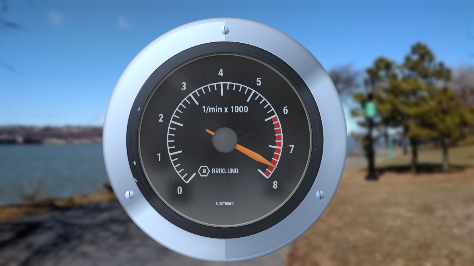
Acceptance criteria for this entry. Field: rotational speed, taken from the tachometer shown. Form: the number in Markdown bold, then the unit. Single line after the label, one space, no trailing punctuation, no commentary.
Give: **7600** rpm
